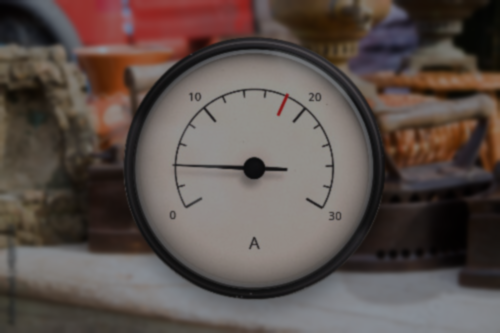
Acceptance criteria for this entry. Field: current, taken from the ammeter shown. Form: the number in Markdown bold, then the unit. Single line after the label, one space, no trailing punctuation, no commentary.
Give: **4** A
